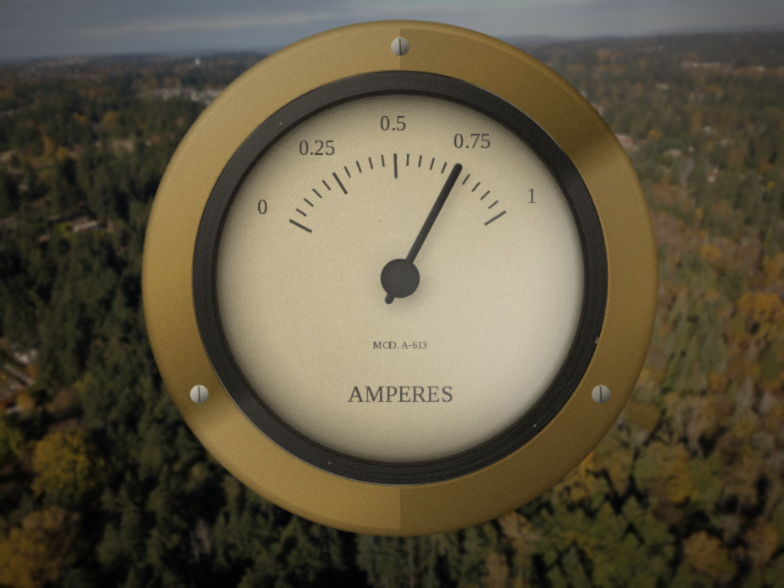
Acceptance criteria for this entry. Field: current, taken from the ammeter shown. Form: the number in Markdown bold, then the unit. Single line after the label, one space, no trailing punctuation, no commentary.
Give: **0.75** A
